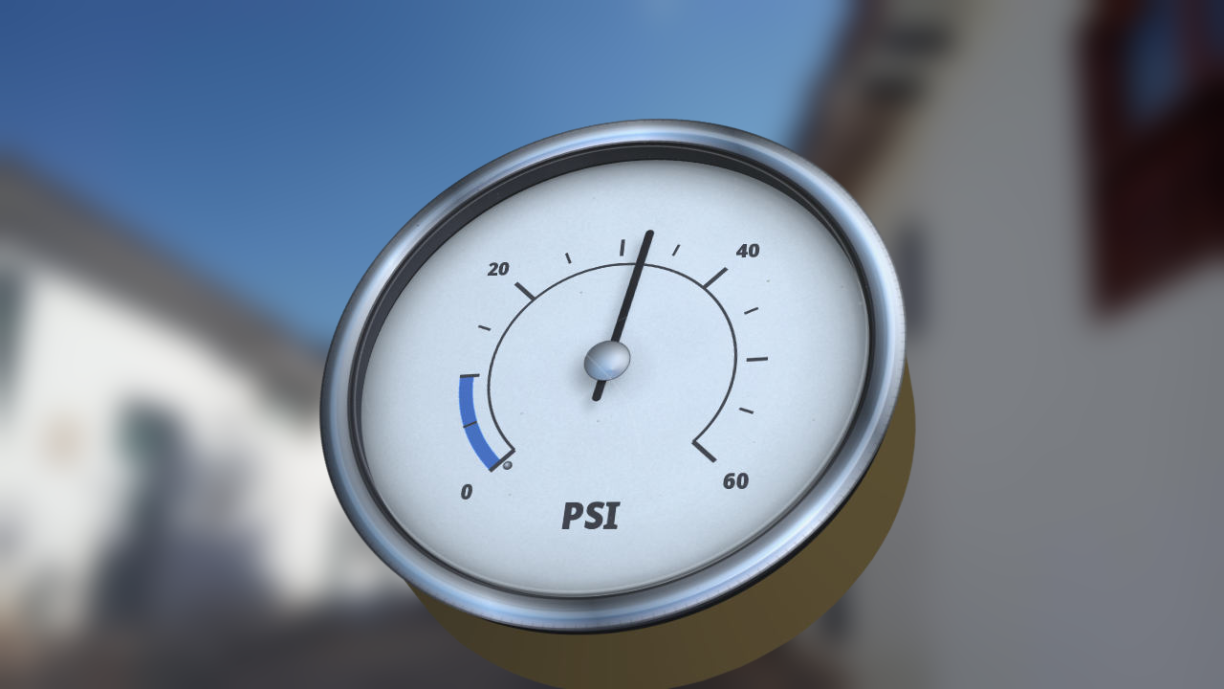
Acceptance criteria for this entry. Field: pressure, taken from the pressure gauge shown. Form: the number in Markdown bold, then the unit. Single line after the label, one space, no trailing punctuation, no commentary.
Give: **32.5** psi
